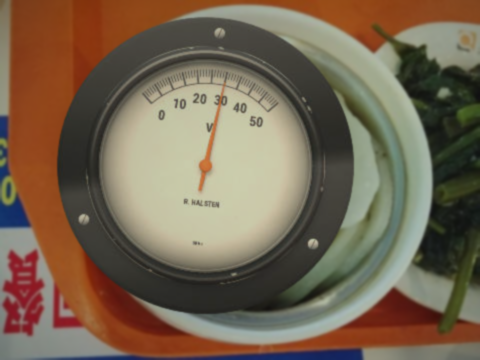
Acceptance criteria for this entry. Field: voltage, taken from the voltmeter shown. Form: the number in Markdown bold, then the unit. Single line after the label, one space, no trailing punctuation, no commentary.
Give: **30** V
